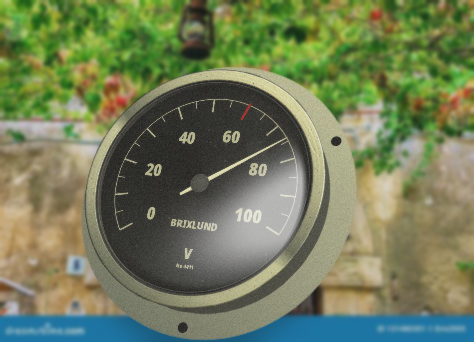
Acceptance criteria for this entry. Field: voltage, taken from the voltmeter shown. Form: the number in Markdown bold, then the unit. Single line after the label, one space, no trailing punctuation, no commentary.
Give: **75** V
